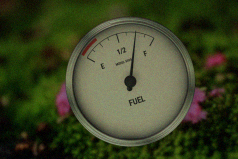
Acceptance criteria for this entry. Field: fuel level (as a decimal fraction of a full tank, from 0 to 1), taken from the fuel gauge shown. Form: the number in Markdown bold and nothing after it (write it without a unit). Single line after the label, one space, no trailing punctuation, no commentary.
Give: **0.75**
